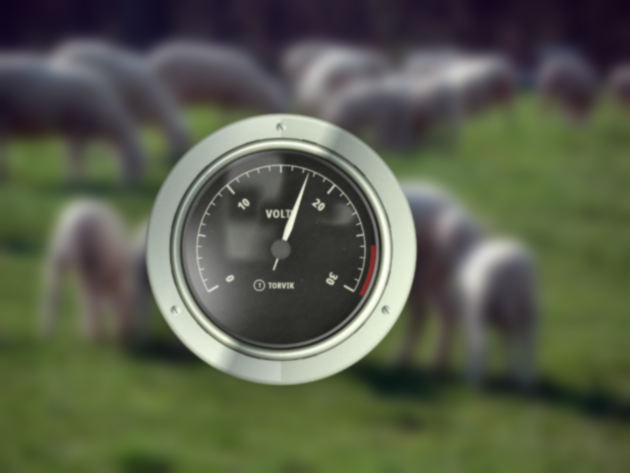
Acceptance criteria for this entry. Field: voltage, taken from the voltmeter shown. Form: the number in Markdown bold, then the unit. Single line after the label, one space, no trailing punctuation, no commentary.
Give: **17.5** V
